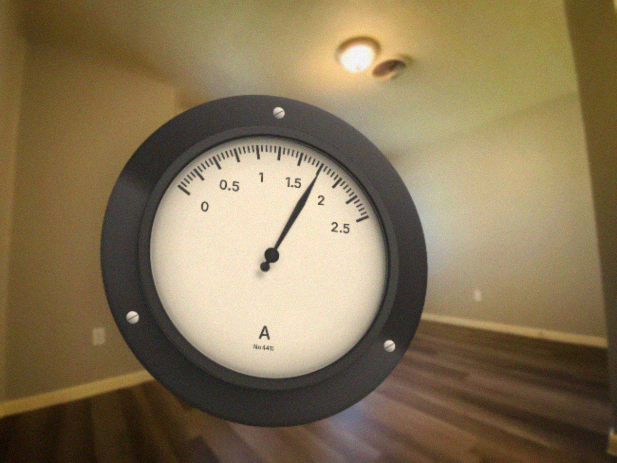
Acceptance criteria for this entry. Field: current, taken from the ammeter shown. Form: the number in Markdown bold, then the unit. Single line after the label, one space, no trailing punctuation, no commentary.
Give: **1.75** A
